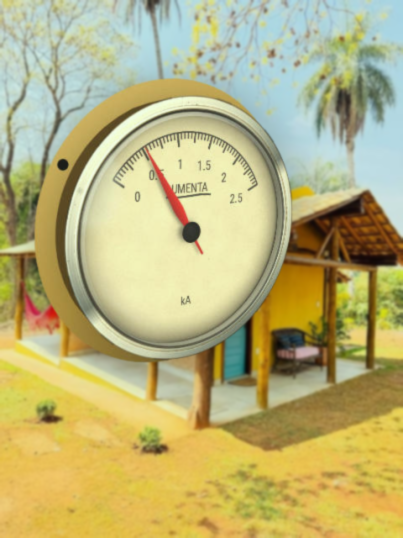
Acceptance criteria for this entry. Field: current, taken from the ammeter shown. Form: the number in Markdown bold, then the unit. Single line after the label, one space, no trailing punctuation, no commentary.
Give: **0.5** kA
